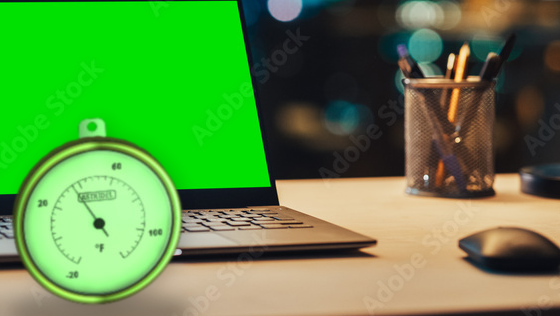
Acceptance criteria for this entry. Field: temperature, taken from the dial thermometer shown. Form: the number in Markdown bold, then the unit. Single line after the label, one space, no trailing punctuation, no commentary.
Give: **36** °F
